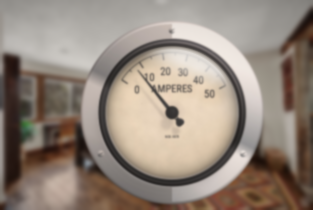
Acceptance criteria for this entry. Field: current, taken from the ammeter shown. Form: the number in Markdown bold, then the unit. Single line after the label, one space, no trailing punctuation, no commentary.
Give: **7.5** A
